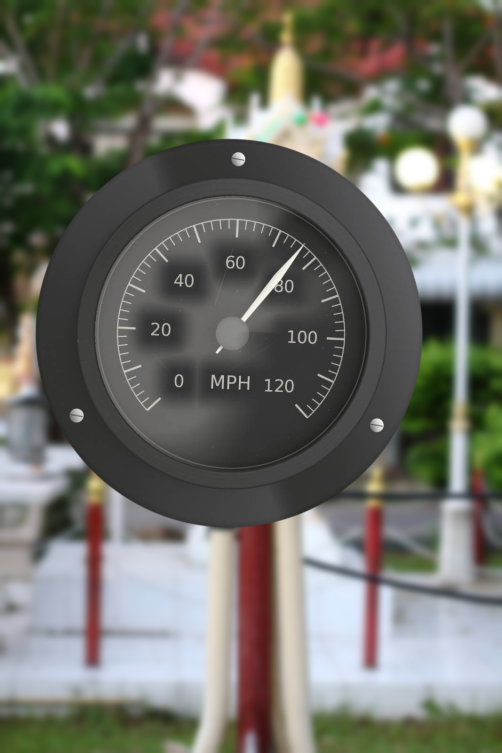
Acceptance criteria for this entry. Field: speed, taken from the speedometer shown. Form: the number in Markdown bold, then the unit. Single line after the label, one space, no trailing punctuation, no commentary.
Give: **76** mph
